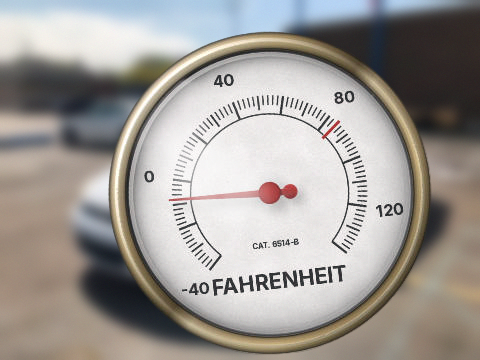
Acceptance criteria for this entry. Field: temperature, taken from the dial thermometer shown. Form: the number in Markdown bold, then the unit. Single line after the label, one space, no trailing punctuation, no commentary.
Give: **-8** °F
